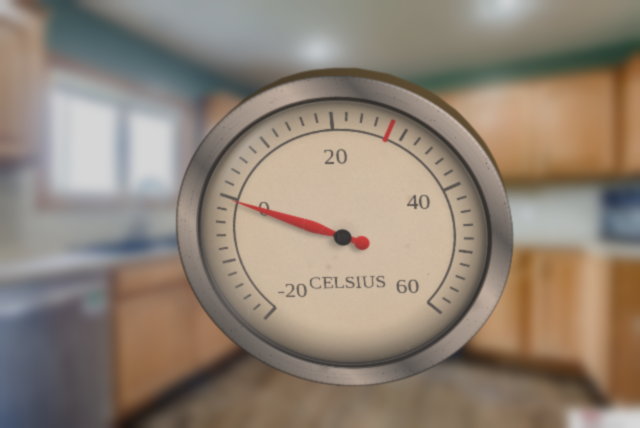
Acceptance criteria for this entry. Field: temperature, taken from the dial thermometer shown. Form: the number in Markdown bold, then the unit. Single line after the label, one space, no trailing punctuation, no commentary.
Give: **0** °C
